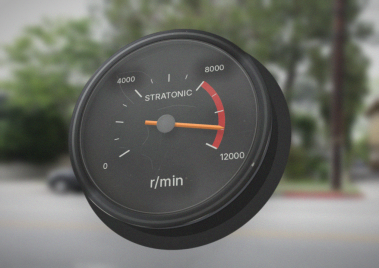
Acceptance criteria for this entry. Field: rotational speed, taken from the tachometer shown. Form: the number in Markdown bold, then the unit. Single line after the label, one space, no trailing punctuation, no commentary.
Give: **11000** rpm
